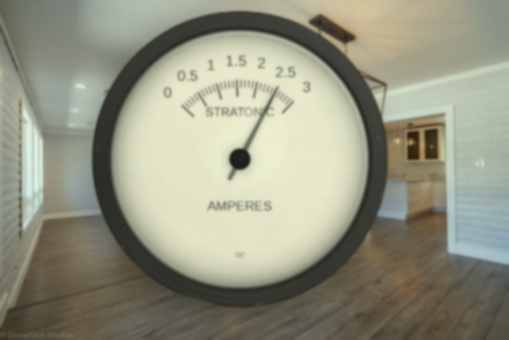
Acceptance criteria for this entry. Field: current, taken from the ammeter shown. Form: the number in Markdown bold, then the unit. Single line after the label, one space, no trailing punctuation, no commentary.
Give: **2.5** A
